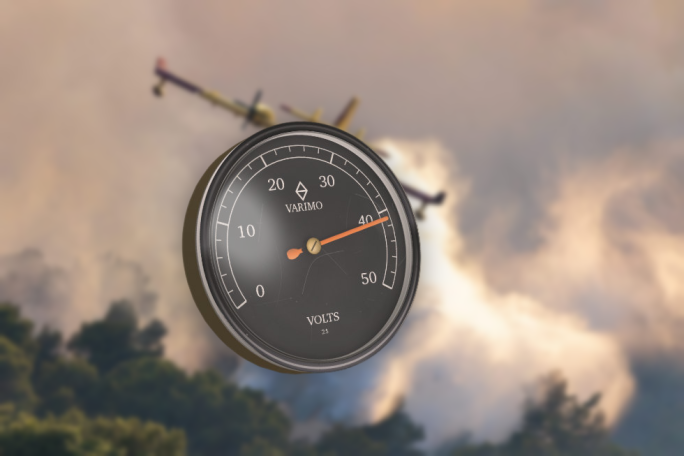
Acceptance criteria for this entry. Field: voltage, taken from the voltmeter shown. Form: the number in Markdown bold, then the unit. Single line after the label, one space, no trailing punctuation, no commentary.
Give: **41** V
